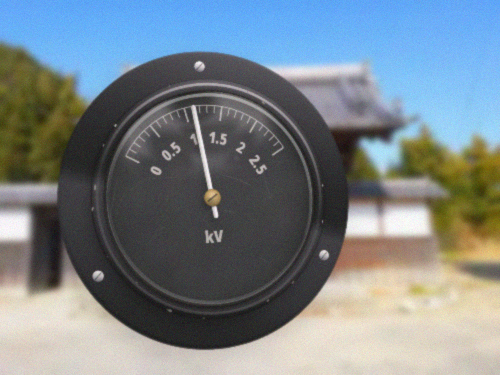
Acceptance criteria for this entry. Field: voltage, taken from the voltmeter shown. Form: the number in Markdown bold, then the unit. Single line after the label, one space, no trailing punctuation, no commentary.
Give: **1.1** kV
